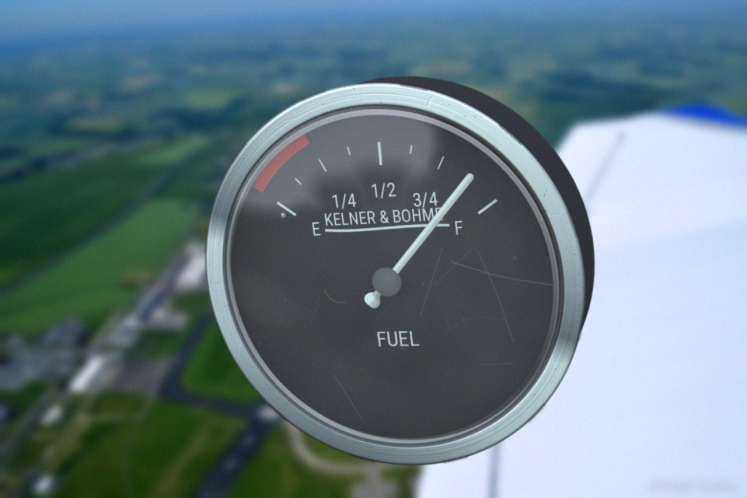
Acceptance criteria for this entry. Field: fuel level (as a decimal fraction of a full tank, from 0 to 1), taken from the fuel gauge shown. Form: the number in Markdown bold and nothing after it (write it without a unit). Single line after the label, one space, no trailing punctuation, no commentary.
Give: **0.875**
